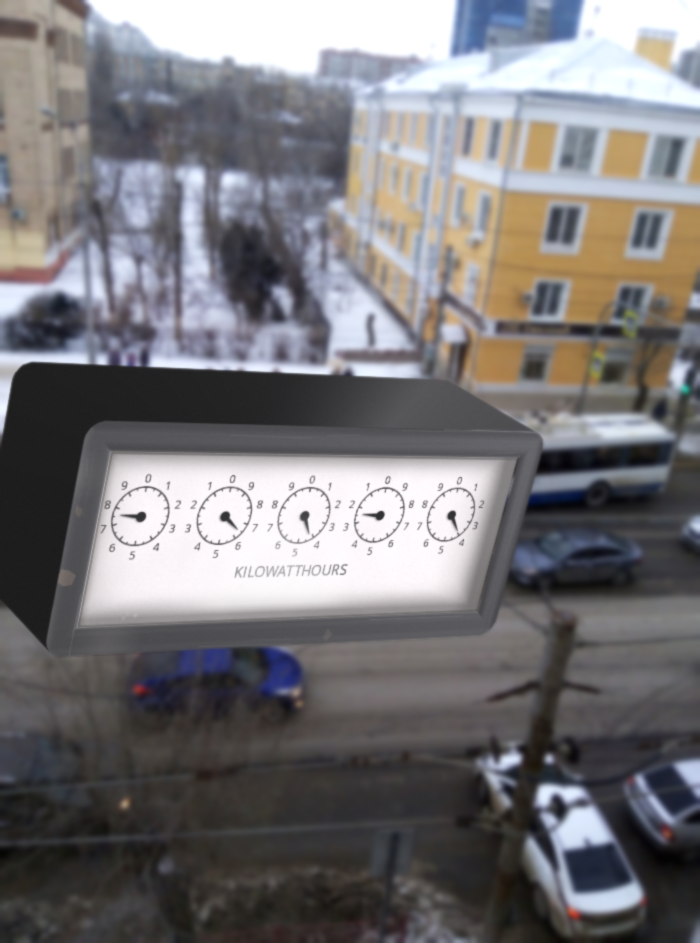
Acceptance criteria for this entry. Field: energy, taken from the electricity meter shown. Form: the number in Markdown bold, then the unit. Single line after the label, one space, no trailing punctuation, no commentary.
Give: **76424** kWh
